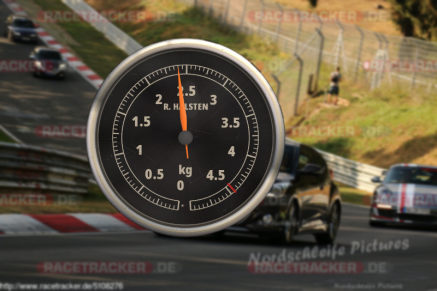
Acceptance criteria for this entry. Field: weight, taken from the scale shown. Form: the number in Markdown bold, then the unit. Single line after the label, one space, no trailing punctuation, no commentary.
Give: **2.4** kg
